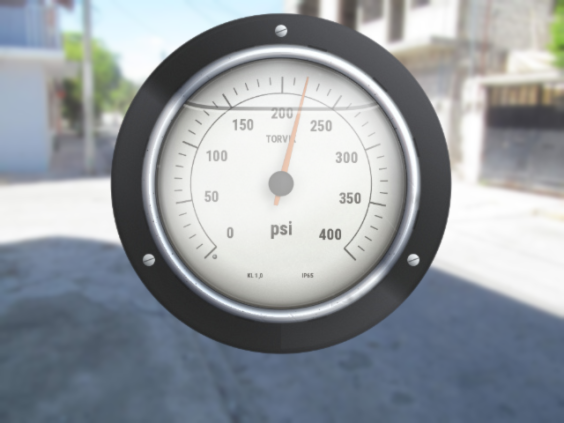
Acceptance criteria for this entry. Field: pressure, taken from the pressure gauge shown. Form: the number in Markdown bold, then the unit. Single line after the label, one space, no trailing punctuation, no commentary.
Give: **220** psi
